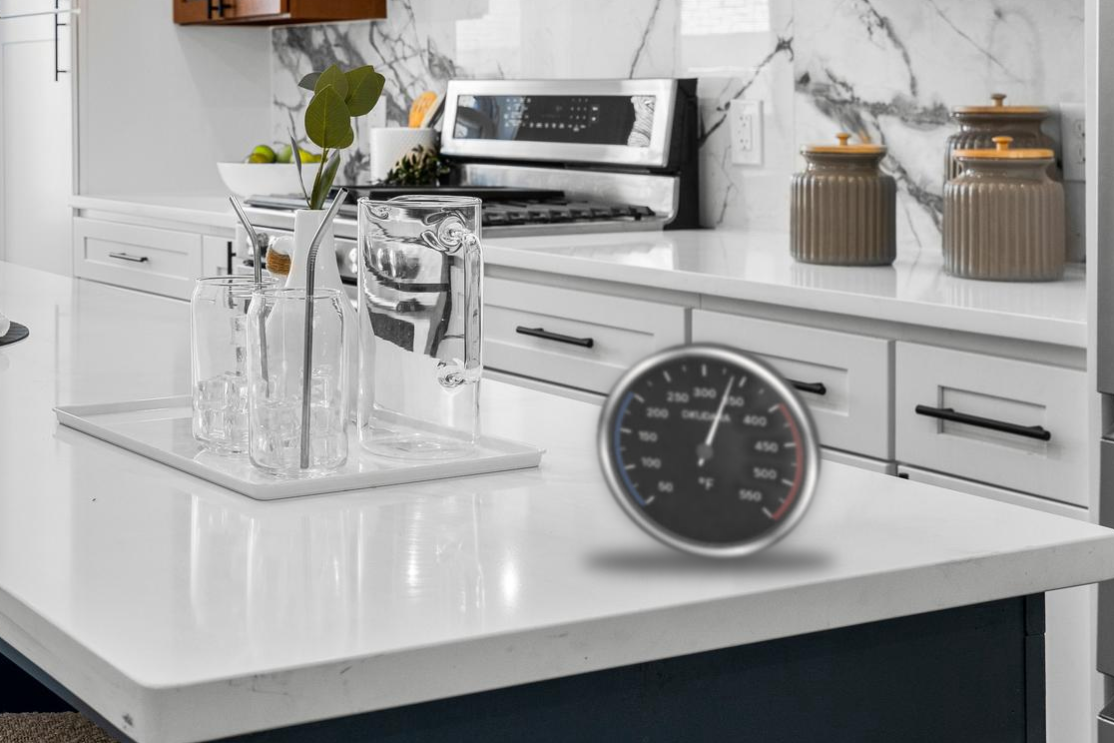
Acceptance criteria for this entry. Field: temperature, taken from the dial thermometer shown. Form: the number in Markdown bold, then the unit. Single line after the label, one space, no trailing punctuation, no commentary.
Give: **337.5** °F
